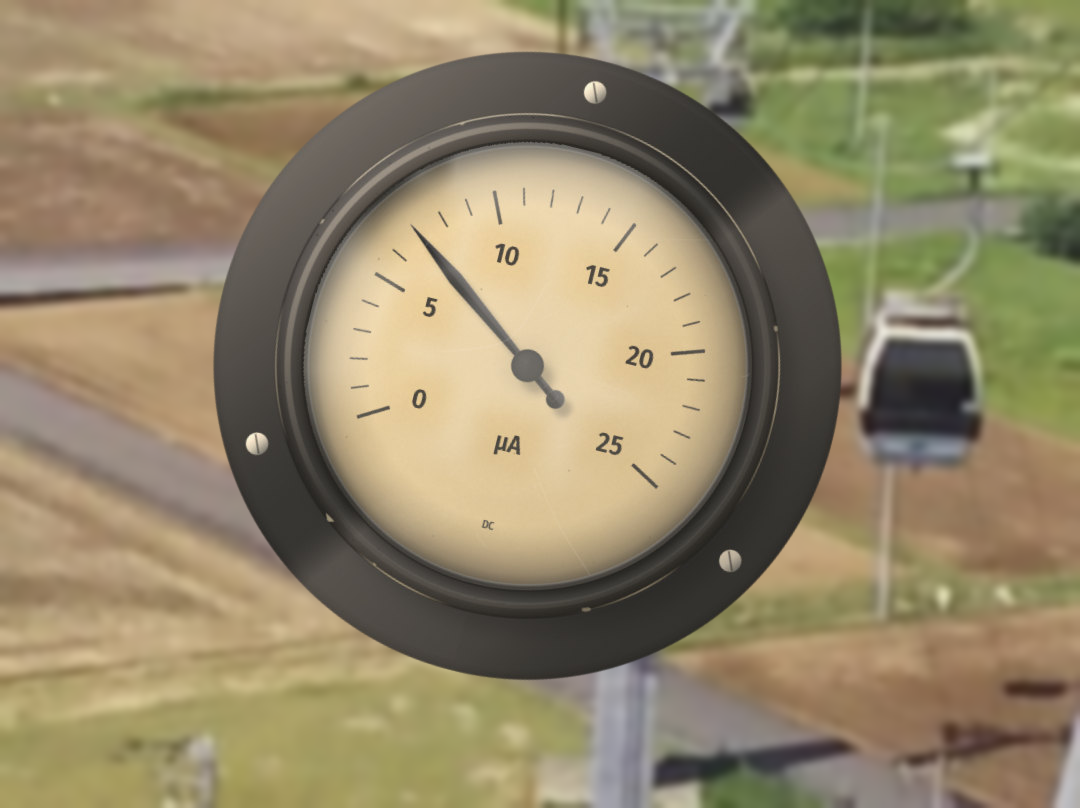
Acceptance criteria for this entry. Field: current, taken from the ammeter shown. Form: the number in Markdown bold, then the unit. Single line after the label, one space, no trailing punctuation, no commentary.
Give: **7** µA
